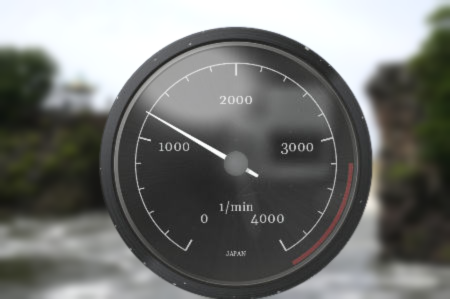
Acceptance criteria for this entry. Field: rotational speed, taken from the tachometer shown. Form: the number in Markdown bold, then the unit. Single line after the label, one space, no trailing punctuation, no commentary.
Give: **1200** rpm
